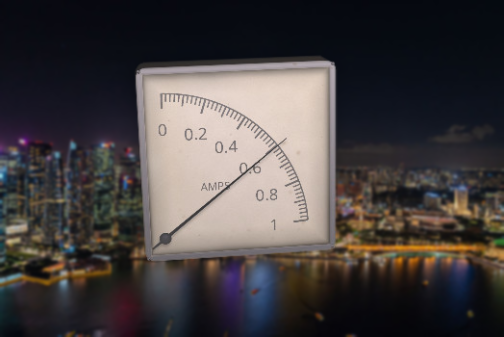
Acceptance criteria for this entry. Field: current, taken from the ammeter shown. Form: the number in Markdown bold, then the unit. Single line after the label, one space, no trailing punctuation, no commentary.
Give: **0.6** A
